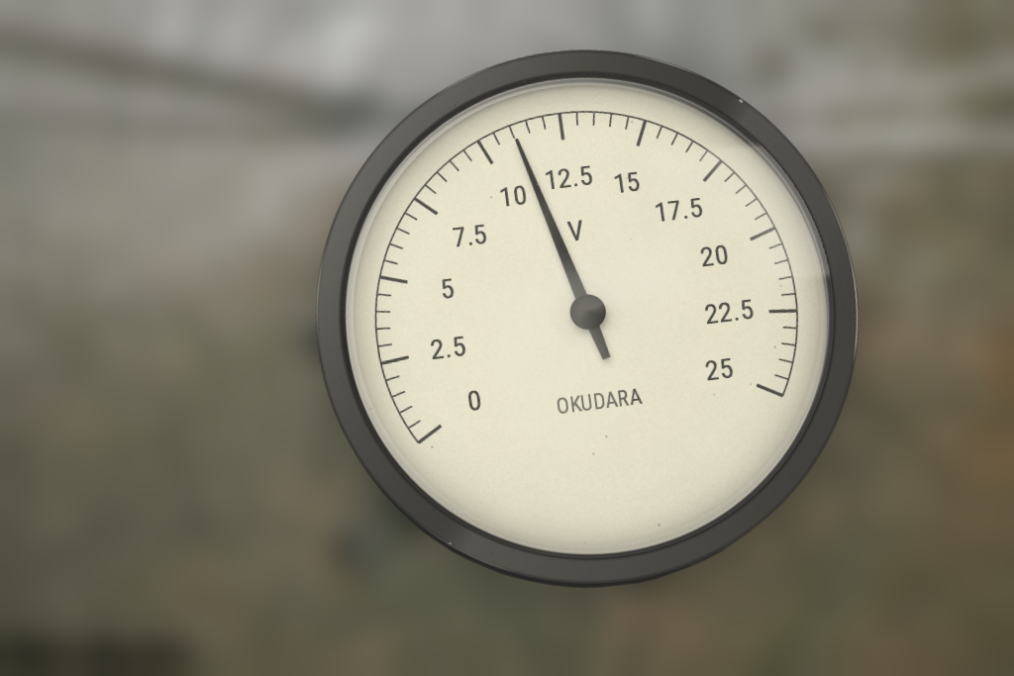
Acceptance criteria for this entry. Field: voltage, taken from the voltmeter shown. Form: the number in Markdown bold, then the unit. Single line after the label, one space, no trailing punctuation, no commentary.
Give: **11** V
